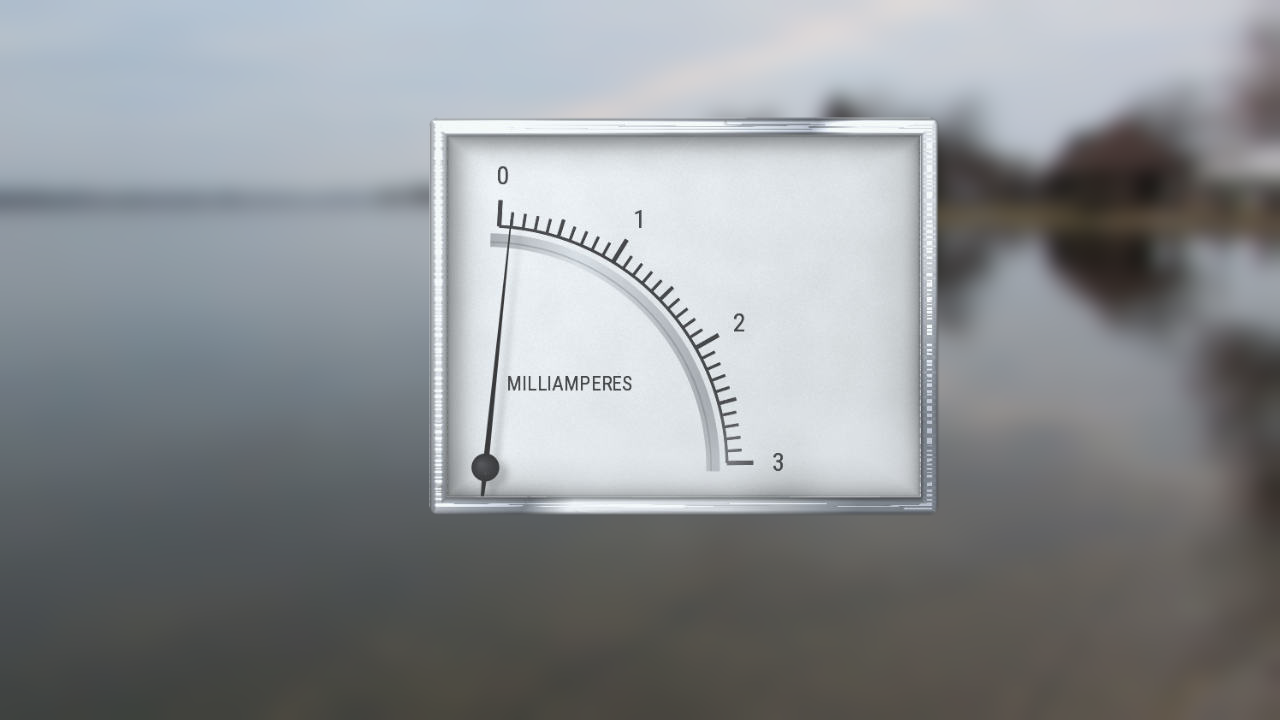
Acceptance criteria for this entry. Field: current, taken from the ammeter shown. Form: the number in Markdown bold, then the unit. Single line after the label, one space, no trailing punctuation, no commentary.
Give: **0.1** mA
